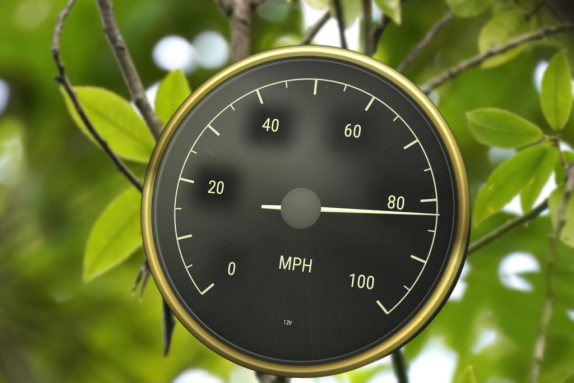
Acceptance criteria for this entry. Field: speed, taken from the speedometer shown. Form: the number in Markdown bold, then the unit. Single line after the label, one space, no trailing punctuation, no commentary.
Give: **82.5** mph
